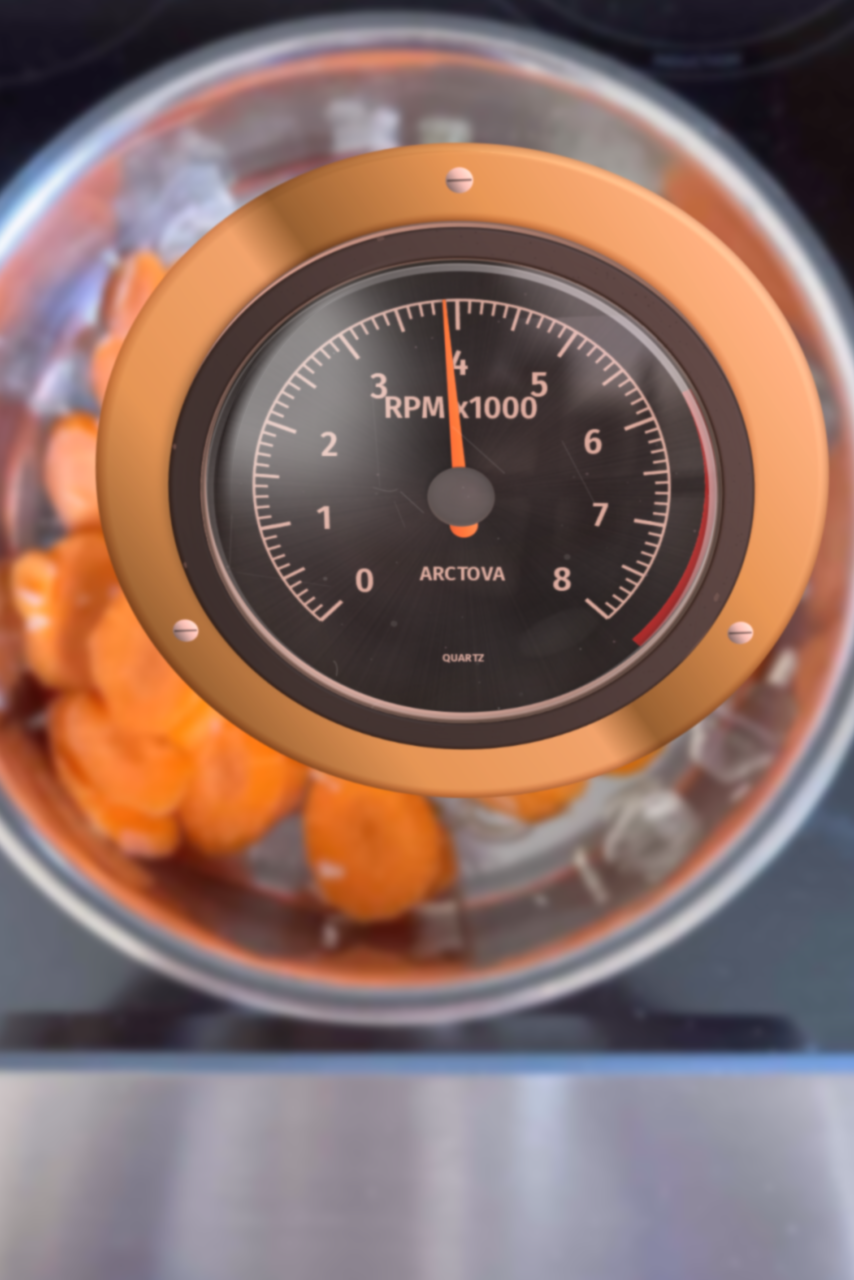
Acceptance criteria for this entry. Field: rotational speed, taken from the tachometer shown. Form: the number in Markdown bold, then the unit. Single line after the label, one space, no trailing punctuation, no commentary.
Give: **3900** rpm
